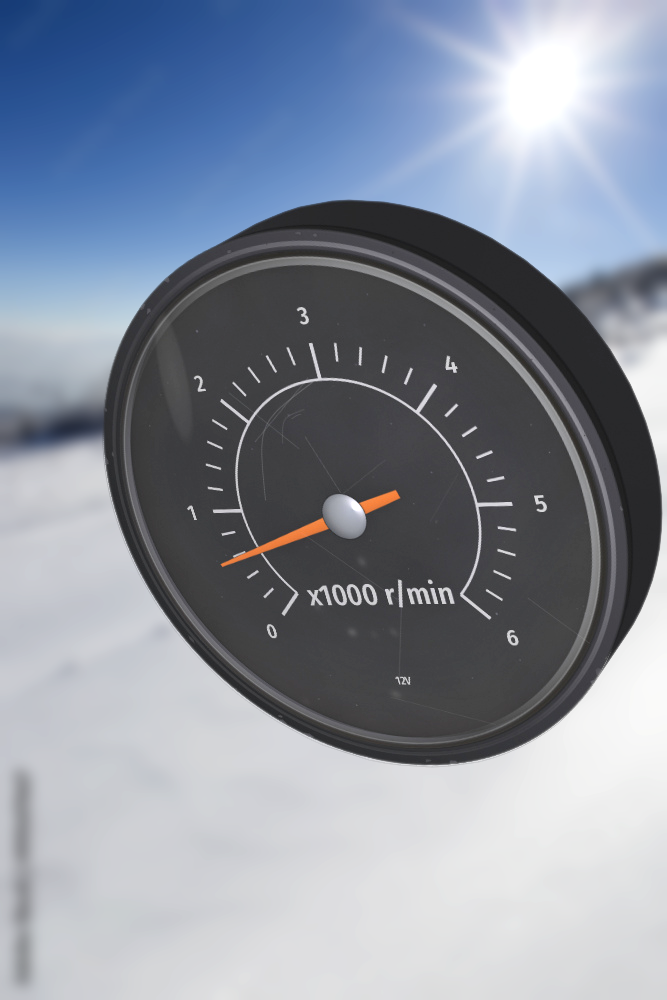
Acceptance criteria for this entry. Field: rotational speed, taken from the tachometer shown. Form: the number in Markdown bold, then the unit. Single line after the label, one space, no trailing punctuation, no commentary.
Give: **600** rpm
